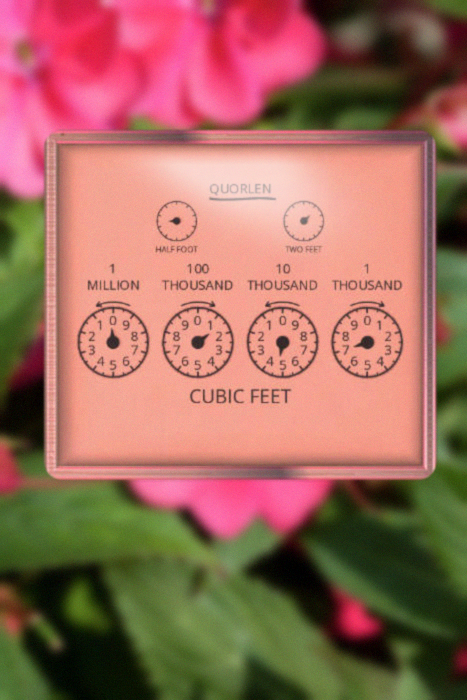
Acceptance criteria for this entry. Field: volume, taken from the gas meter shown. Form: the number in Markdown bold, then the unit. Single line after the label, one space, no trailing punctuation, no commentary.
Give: **14700** ft³
